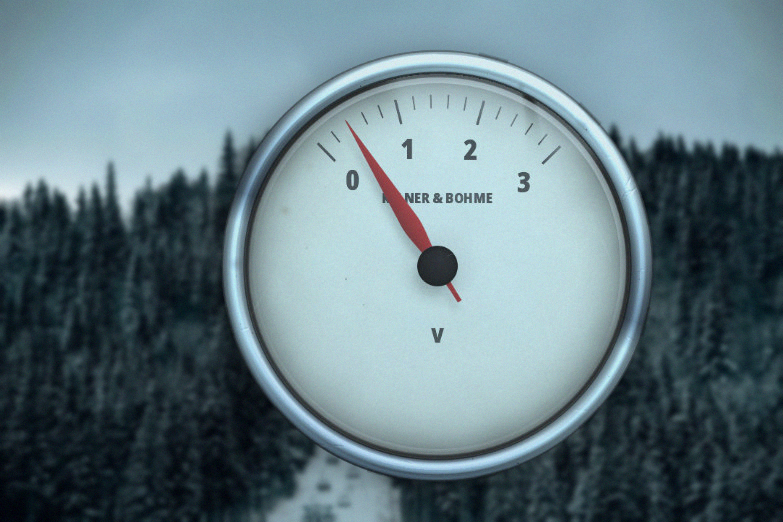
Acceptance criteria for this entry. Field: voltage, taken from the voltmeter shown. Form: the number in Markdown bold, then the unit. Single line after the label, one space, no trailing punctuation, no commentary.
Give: **0.4** V
